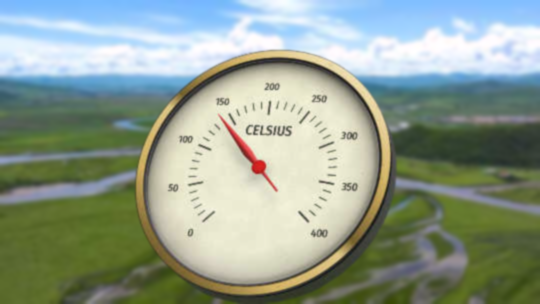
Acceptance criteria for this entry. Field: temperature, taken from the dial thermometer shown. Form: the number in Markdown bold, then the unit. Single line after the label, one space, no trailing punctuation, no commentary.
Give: **140** °C
